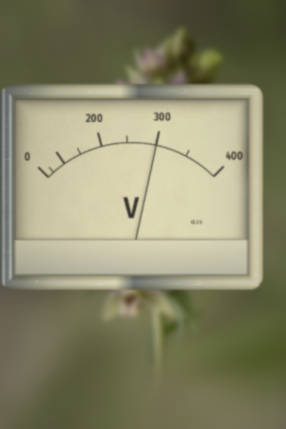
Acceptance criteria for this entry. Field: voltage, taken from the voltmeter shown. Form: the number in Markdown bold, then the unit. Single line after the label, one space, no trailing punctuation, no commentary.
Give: **300** V
